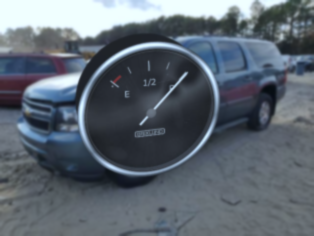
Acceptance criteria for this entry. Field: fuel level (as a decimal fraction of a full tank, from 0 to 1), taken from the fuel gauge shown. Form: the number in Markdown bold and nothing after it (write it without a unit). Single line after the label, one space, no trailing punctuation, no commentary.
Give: **1**
